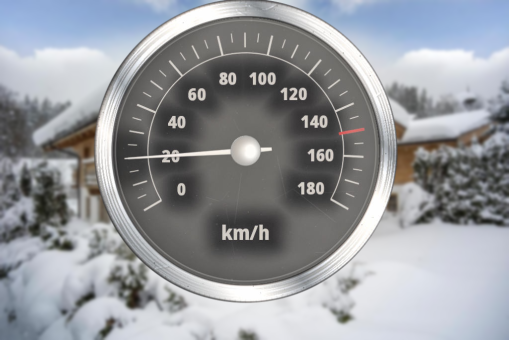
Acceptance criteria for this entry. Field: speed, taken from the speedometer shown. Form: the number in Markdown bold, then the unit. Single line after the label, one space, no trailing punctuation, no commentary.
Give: **20** km/h
